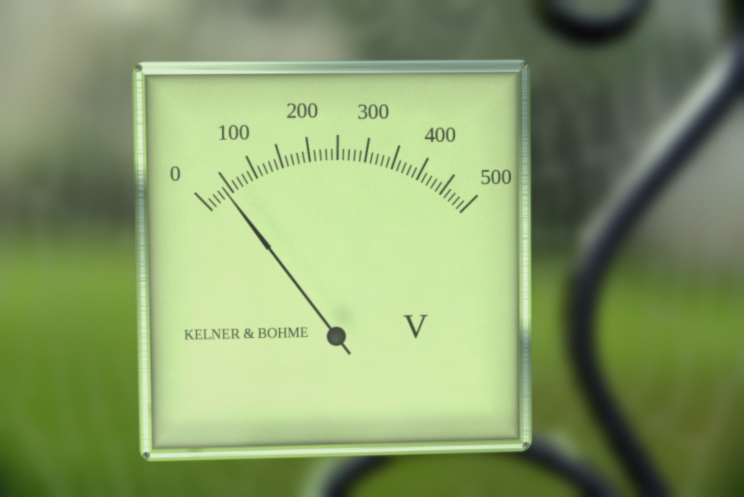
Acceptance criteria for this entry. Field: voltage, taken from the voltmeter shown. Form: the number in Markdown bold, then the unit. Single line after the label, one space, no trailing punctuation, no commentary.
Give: **40** V
